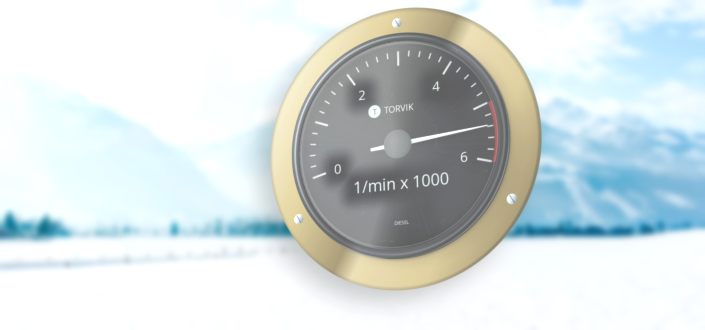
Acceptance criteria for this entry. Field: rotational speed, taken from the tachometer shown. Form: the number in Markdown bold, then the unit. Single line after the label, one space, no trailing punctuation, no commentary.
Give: **5400** rpm
